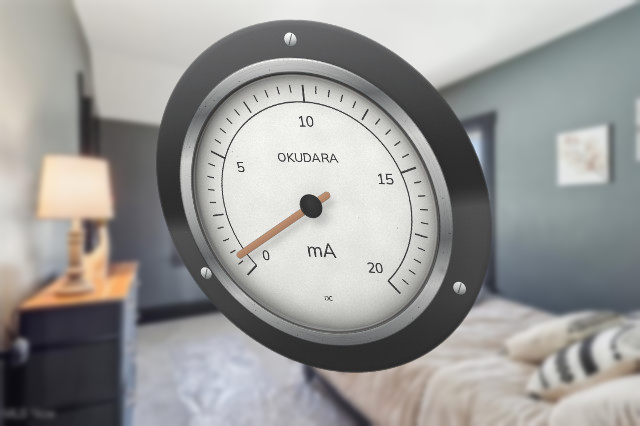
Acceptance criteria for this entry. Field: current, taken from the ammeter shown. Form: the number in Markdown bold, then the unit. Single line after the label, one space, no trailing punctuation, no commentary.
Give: **0.75** mA
